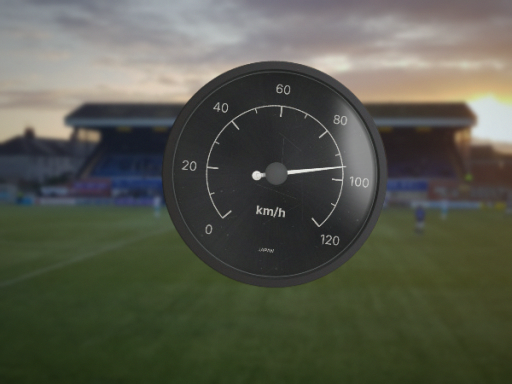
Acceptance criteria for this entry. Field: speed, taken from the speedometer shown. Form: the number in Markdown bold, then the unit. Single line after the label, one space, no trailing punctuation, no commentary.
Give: **95** km/h
